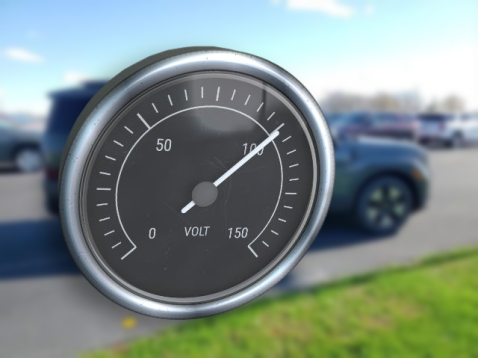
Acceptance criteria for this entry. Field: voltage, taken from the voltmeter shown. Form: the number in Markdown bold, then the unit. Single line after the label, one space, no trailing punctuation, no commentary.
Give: **100** V
